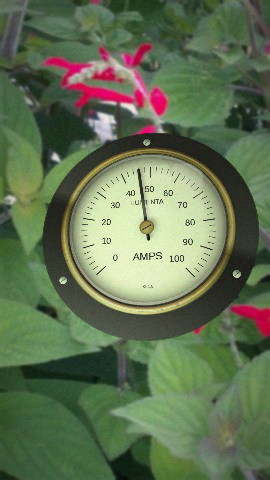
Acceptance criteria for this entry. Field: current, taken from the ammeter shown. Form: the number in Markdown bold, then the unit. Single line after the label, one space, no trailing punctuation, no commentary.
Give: **46** A
